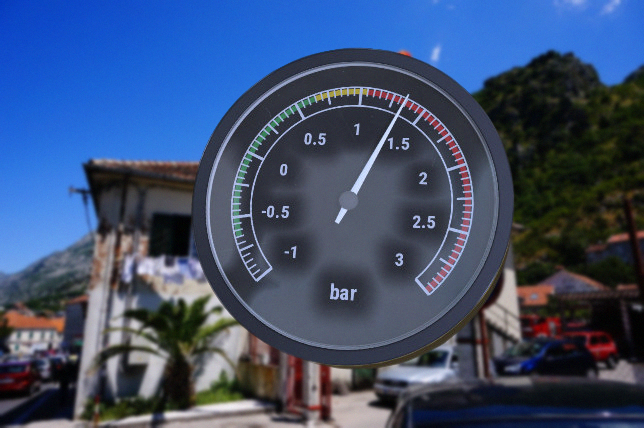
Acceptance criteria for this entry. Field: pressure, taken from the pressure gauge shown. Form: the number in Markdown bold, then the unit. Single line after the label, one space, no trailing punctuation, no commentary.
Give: **1.35** bar
